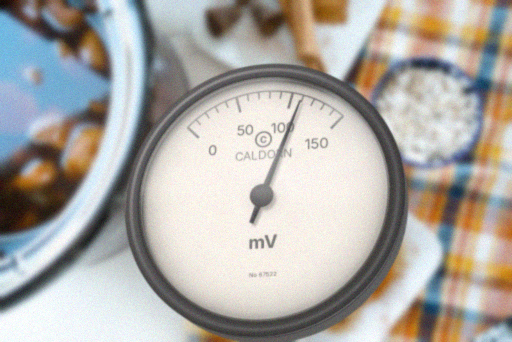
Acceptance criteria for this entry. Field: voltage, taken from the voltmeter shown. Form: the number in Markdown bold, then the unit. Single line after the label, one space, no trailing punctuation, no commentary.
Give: **110** mV
